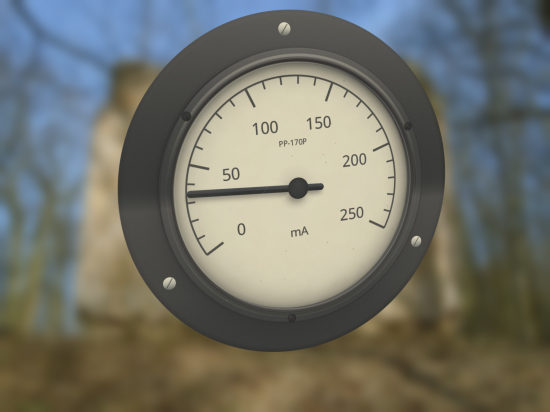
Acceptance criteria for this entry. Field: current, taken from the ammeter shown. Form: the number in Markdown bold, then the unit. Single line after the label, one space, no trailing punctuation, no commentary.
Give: **35** mA
